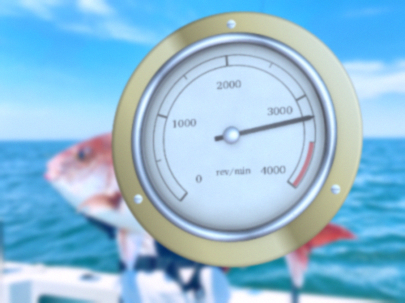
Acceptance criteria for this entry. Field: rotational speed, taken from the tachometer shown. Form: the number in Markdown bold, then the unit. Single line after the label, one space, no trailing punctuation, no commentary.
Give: **3250** rpm
